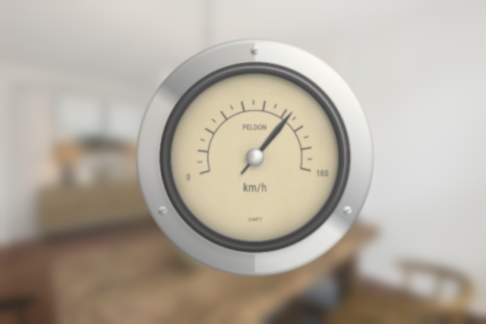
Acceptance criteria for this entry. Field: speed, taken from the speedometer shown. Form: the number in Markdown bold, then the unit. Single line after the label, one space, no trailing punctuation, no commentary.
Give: **125** km/h
